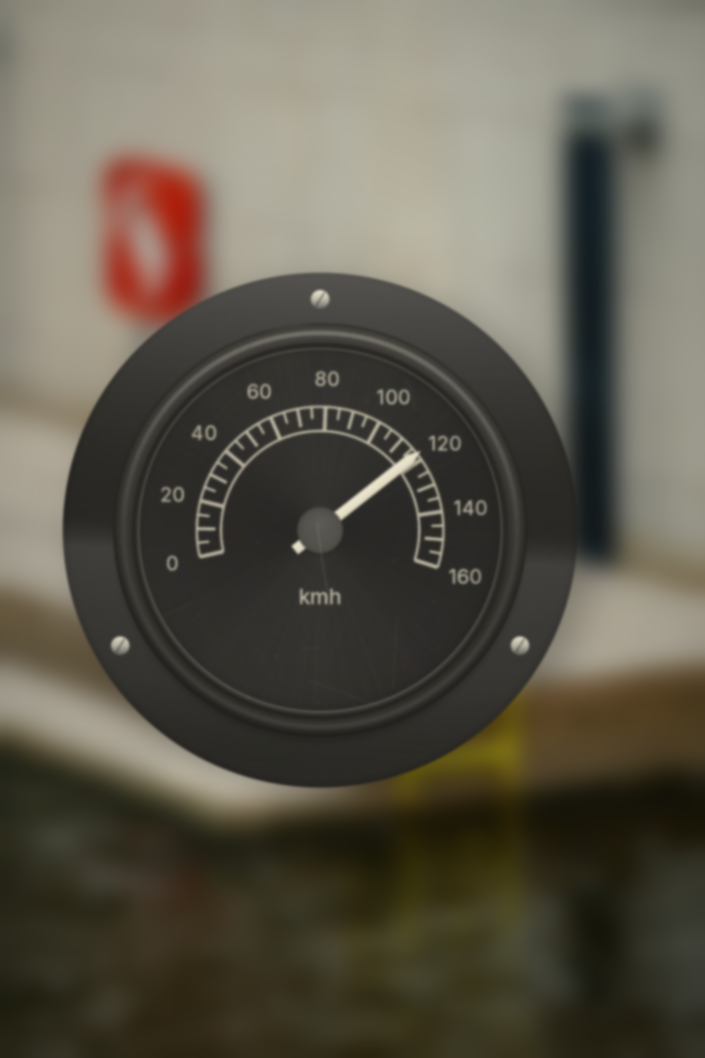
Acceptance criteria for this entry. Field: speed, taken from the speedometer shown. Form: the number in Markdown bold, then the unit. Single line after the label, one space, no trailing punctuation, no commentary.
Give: **117.5** km/h
